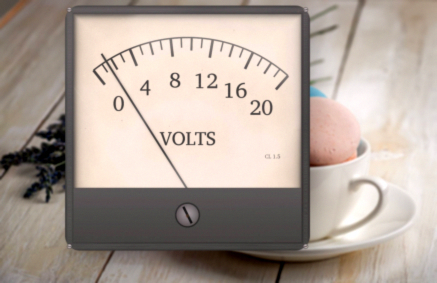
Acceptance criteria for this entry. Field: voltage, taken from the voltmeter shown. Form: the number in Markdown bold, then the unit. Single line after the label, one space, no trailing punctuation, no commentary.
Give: **1.5** V
